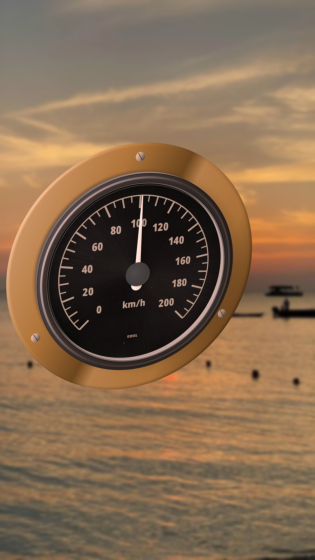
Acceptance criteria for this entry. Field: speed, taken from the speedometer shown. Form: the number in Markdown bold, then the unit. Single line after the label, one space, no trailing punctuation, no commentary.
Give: **100** km/h
